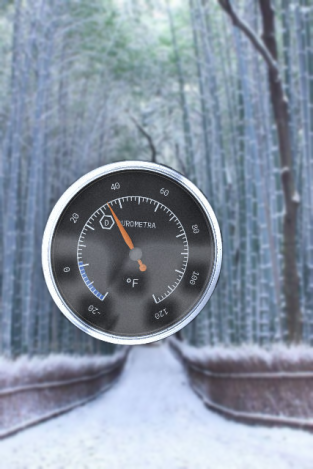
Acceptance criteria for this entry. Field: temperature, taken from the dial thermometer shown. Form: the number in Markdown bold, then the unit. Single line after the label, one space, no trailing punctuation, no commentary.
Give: **34** °F
